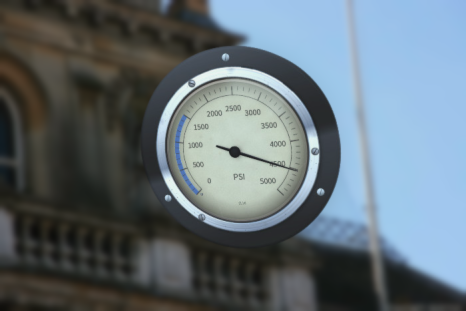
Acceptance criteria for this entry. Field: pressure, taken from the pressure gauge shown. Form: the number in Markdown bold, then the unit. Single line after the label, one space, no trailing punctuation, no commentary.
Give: **4500** psi
